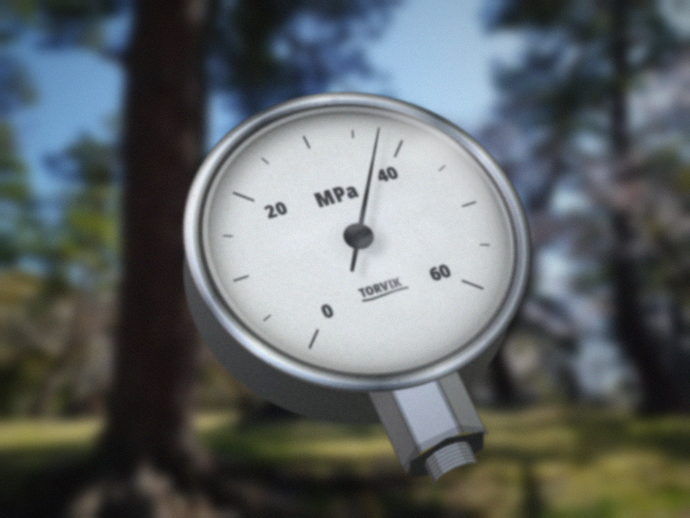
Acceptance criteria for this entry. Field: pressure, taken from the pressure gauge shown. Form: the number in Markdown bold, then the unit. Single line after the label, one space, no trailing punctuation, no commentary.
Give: **37.5** MPa
